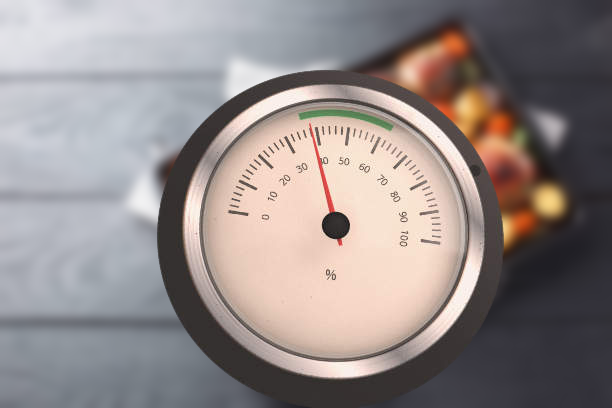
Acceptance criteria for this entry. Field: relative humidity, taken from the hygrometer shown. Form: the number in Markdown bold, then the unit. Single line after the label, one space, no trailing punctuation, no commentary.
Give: **38** %
